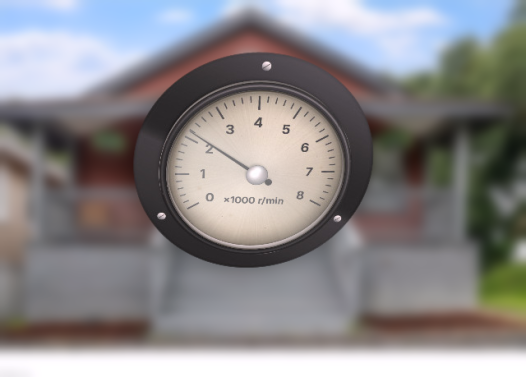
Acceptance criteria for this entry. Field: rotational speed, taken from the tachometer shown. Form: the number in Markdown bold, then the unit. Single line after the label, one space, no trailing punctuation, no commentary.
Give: **2200** rpm
